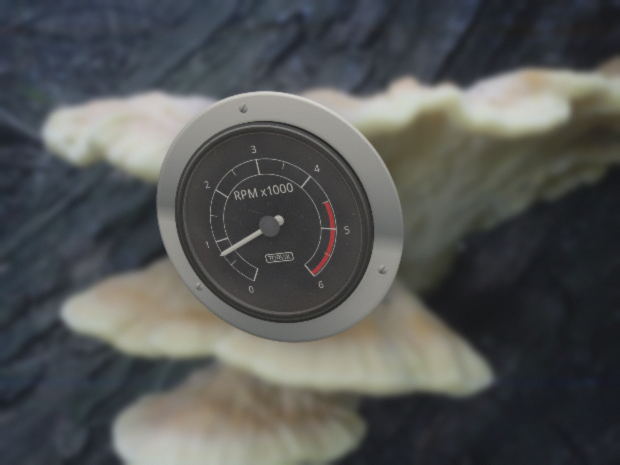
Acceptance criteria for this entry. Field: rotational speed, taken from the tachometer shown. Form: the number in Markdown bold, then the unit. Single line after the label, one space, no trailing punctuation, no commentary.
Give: **750** rpm
